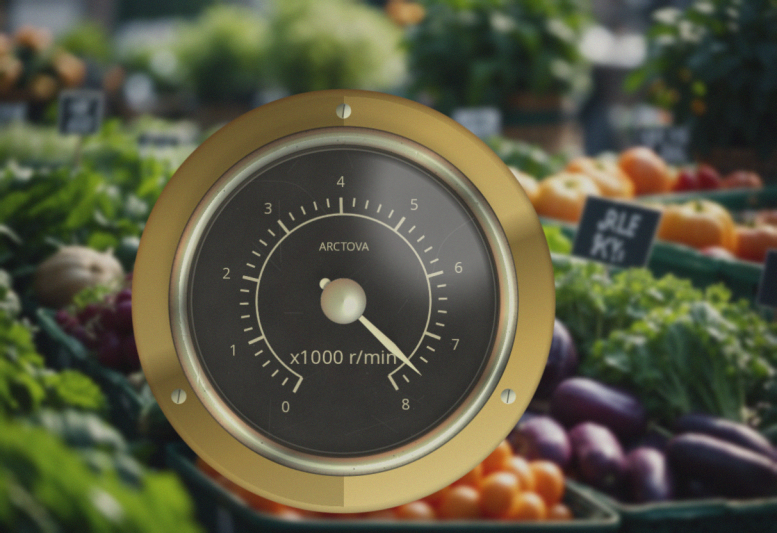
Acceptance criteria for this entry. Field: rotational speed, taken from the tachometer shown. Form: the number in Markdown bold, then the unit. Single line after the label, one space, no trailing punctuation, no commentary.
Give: **7600** rpm
